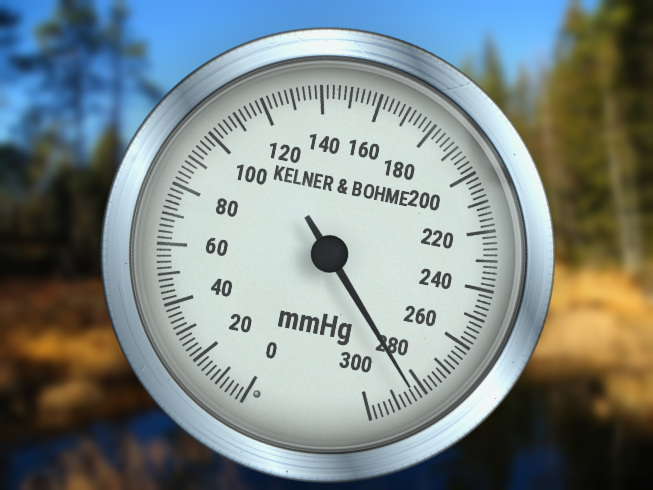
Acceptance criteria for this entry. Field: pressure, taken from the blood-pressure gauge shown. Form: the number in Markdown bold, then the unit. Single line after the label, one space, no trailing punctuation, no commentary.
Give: **284** mmHg
